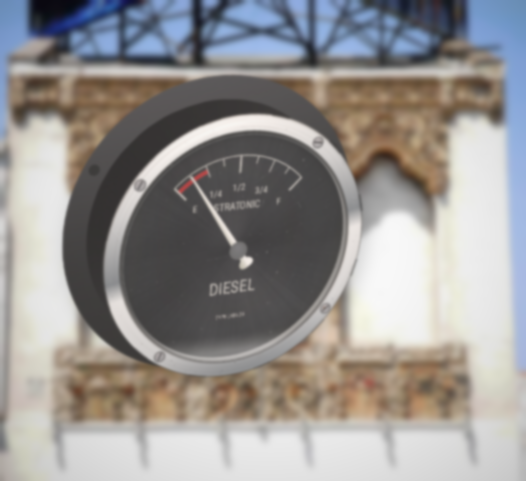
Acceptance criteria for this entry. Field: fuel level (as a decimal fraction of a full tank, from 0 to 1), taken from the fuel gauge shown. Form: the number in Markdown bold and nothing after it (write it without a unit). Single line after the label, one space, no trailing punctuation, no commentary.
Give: **0.125**
